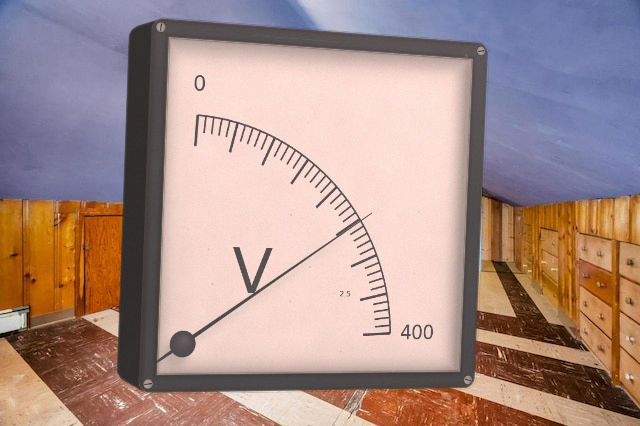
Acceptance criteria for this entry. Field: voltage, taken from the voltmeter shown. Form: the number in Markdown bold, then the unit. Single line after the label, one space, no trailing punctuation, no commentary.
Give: **250** V
